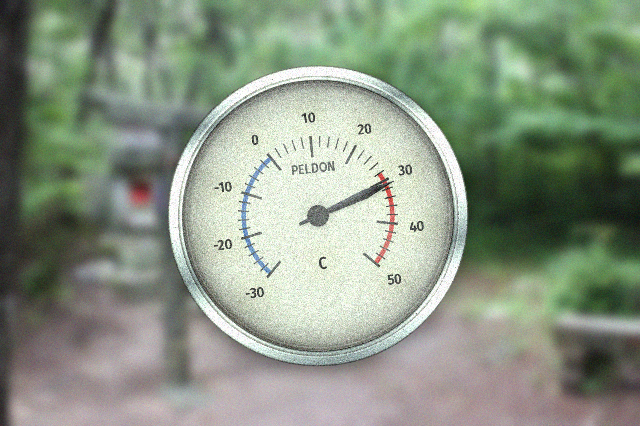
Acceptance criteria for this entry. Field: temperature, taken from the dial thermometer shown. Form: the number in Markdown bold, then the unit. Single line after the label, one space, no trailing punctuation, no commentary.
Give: **31** °C
